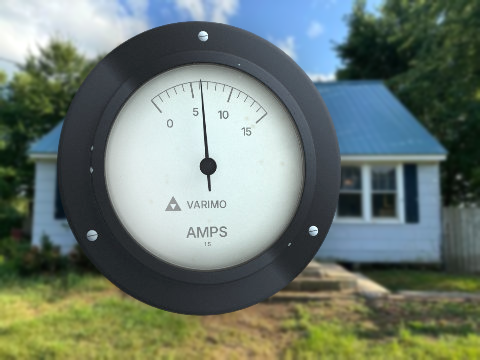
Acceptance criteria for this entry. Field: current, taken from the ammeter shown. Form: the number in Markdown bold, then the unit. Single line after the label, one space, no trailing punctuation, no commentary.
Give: **6** A
